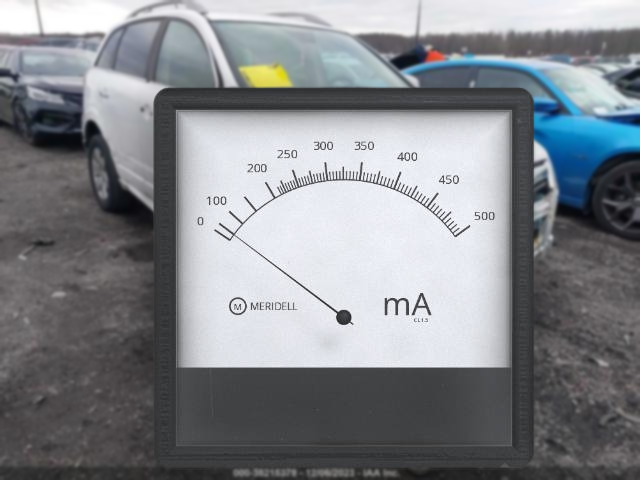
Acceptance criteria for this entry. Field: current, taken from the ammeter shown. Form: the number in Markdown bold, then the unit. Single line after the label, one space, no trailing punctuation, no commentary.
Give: **50** mA
